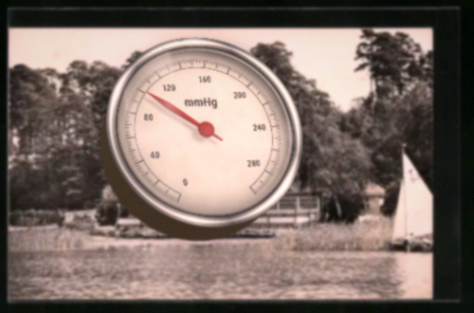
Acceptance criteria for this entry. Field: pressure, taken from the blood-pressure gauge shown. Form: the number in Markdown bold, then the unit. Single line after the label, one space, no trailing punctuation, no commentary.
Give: **100** mmHg
